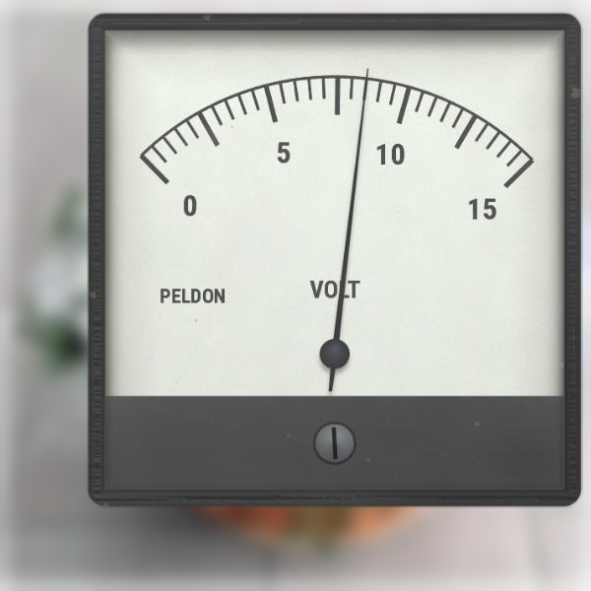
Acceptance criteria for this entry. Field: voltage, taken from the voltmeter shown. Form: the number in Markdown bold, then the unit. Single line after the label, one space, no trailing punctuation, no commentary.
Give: **8.5** V
